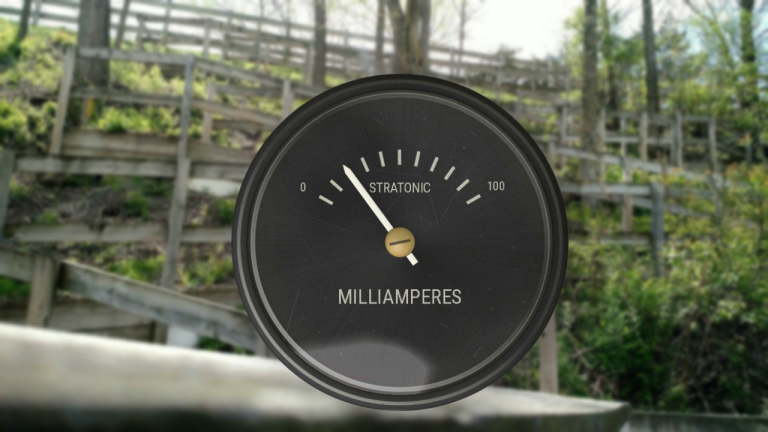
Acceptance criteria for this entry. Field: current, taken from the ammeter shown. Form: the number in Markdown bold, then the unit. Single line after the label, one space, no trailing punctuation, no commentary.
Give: **20** mA
